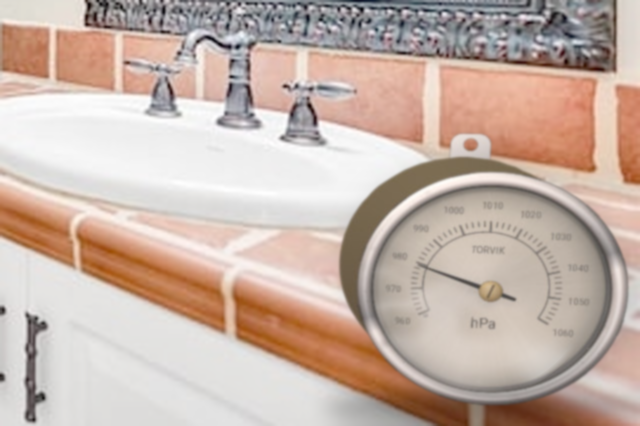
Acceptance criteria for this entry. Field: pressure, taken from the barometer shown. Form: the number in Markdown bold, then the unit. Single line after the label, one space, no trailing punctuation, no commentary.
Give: **980** hPa
